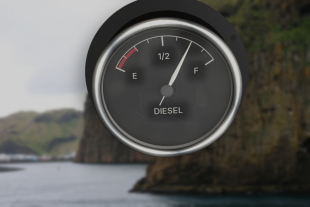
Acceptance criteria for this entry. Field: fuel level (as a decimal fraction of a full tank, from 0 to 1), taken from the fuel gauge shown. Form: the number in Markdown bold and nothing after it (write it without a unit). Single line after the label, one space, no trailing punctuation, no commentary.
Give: **0.75**
